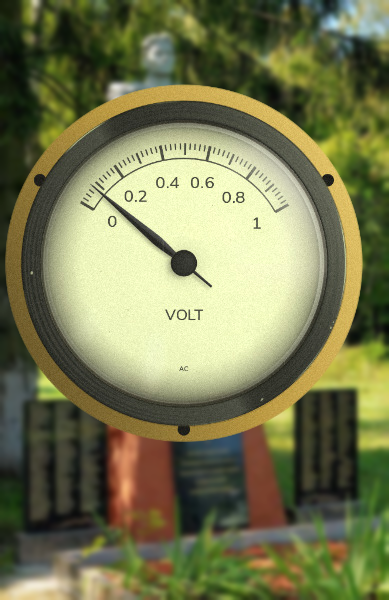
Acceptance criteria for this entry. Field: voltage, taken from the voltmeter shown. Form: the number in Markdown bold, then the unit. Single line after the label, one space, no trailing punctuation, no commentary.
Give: **0.08** V
